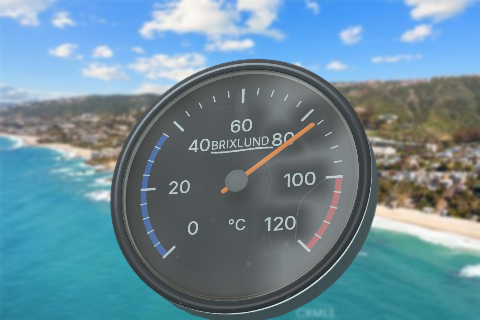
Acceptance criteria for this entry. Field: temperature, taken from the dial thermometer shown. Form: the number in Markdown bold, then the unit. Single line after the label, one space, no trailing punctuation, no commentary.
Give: **84** °C
